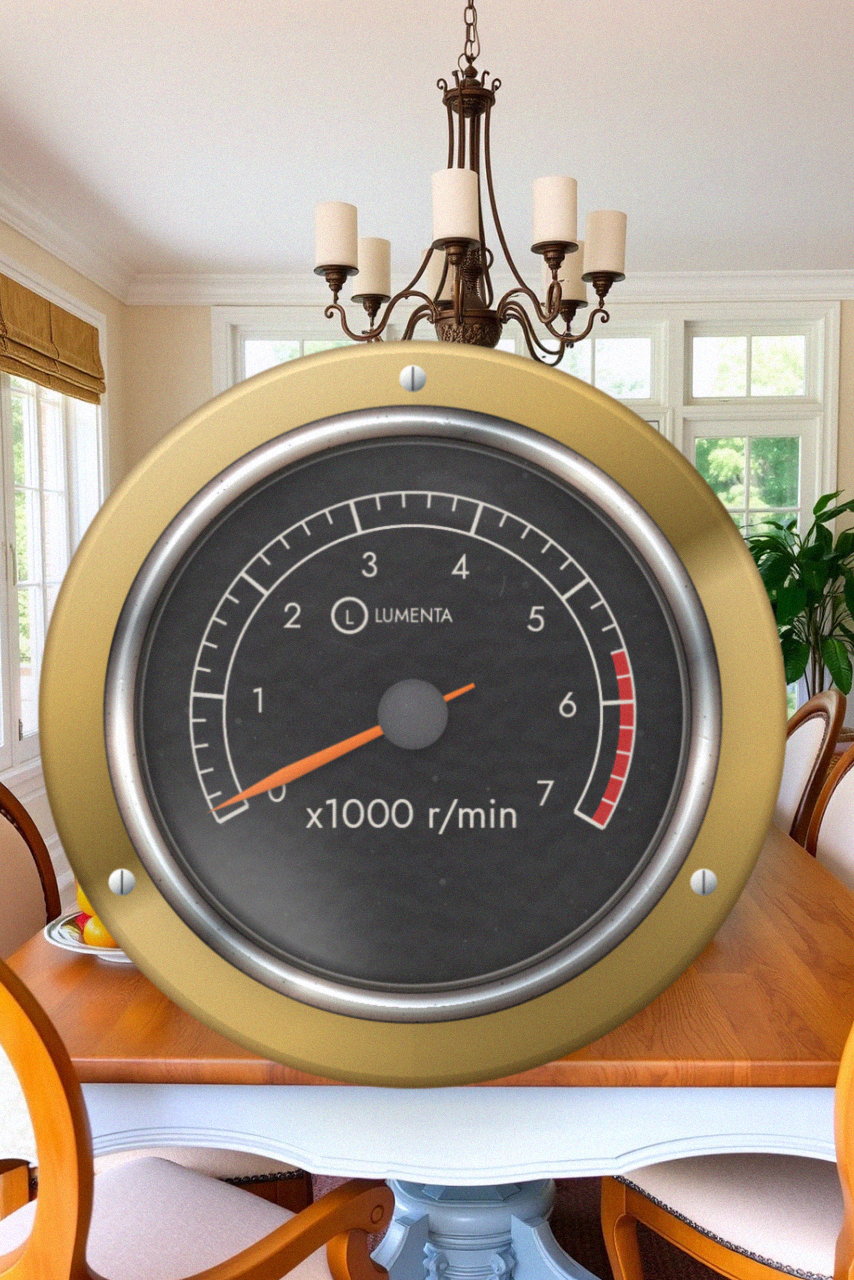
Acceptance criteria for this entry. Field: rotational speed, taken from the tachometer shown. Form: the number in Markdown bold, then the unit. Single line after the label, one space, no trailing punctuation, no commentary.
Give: **100** rpm
